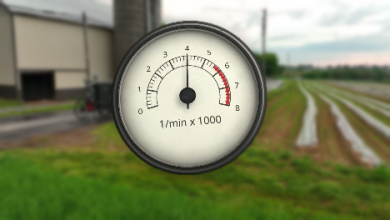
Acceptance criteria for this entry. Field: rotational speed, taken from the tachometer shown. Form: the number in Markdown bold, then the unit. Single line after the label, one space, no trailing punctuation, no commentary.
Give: **4000** rpm
